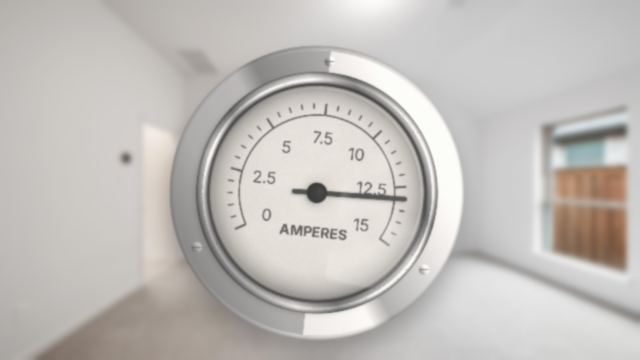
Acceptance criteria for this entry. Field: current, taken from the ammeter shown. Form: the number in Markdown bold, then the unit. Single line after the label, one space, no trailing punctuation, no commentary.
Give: **13** A
